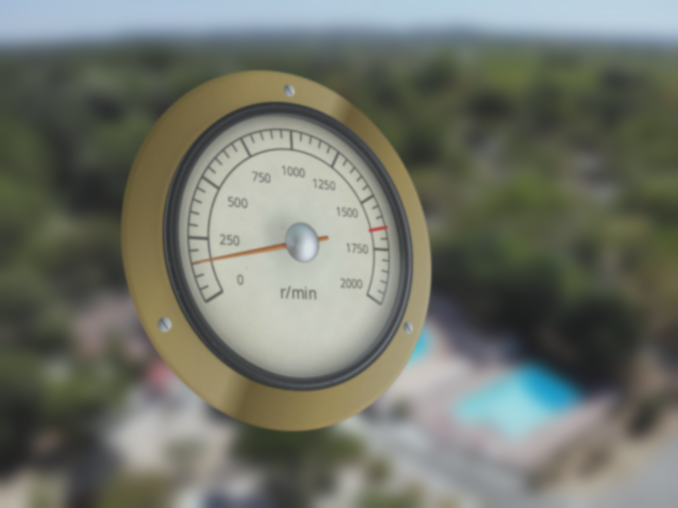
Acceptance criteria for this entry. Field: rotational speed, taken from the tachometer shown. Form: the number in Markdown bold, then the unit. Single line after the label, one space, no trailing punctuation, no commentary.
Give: **150** rpm
